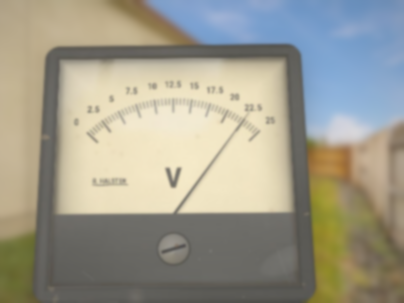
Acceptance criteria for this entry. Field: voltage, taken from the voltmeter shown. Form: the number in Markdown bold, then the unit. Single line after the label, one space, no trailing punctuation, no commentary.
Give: **22.5** V
